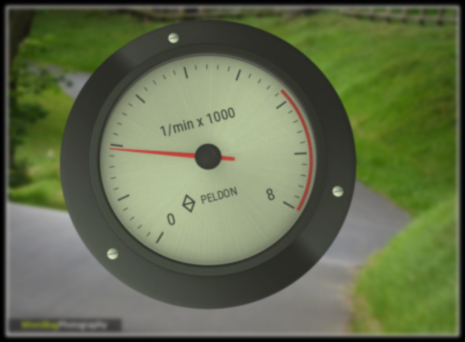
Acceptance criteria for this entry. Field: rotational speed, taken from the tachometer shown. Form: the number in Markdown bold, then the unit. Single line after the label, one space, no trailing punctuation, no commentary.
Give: **1900** rpm
